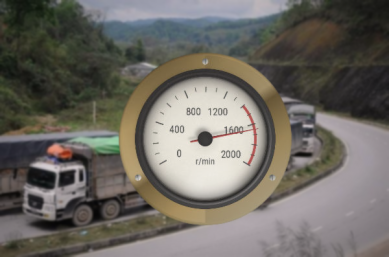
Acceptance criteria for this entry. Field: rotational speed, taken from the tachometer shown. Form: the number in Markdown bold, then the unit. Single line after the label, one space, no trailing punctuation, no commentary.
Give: **1650** rpm
